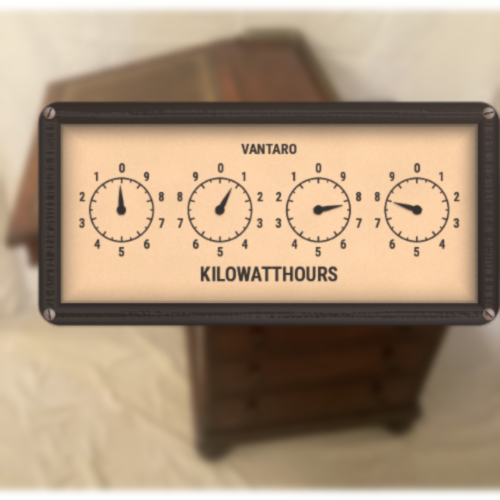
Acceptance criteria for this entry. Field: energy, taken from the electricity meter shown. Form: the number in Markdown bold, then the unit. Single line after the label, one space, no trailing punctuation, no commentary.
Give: **78** kWh
